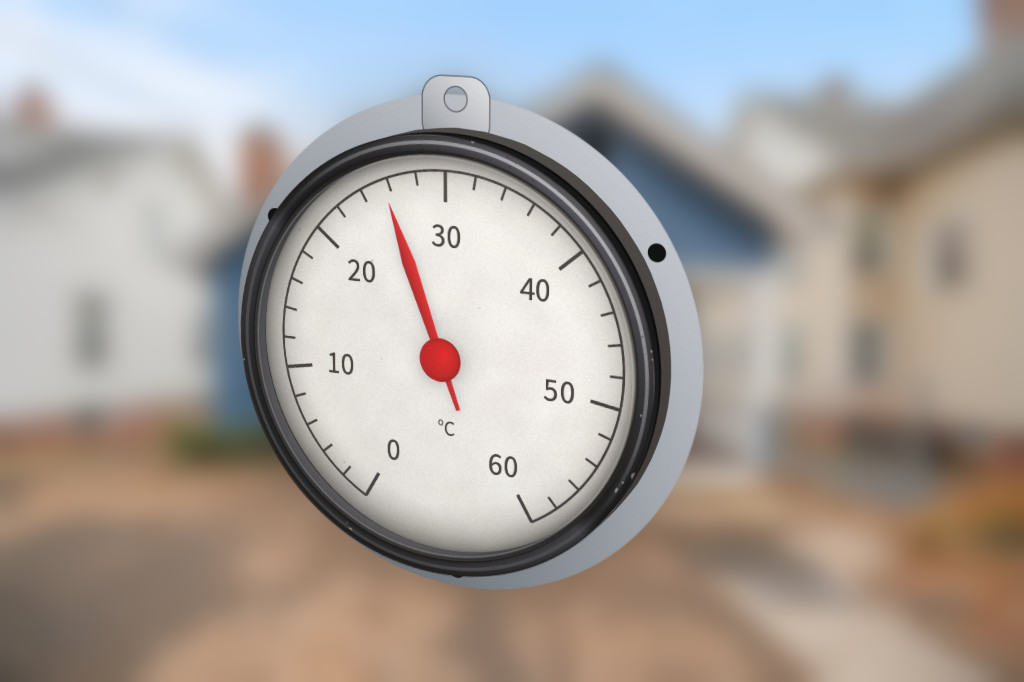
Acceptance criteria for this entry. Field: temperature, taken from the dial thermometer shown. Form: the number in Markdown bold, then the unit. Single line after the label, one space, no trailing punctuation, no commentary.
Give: **26** °C
